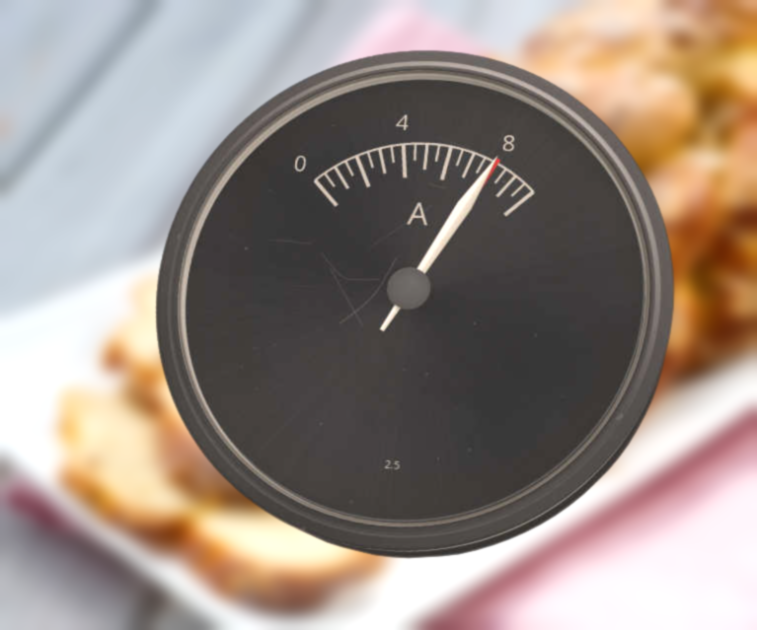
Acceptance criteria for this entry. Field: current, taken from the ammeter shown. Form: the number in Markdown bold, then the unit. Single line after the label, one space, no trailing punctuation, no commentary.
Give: **8** A
